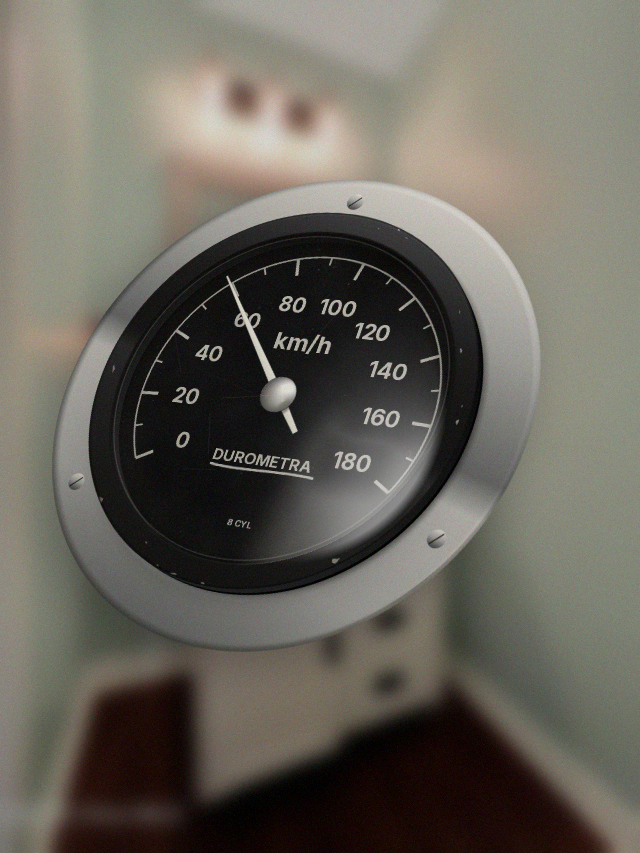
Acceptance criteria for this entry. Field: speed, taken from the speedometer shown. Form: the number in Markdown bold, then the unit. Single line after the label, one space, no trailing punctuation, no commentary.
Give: **60** km/h
